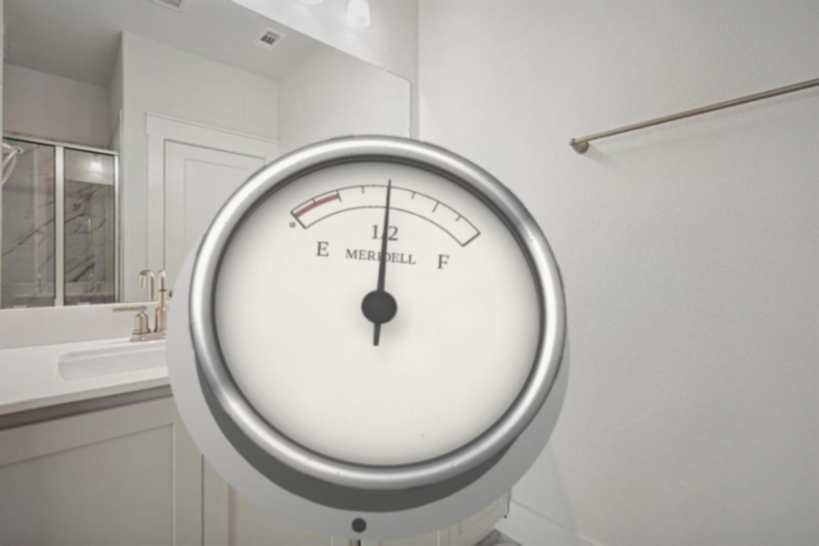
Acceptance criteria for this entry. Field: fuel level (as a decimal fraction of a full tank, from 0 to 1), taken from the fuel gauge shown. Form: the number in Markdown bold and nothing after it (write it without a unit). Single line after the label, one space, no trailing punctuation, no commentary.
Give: **0.5**
